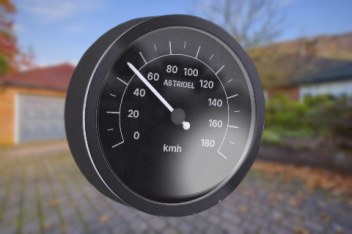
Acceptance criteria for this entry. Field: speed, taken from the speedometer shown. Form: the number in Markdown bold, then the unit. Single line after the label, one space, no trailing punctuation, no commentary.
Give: **50** km/h
